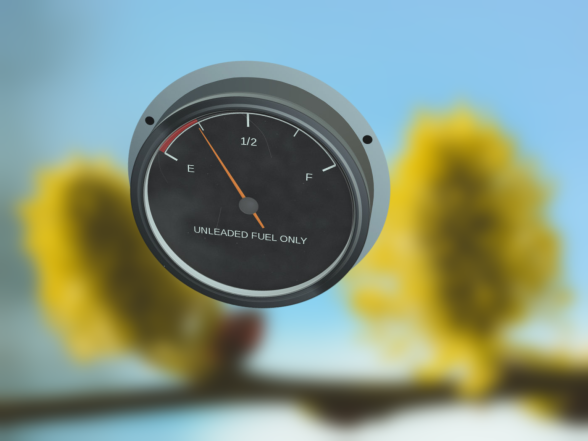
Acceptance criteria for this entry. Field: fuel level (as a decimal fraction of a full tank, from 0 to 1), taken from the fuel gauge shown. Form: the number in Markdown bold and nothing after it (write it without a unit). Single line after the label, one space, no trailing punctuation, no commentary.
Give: **0.25**
